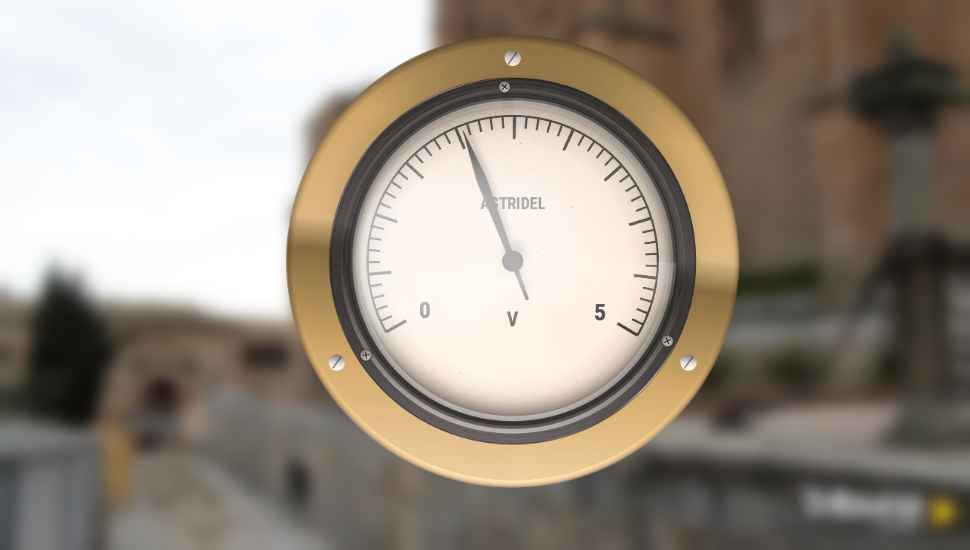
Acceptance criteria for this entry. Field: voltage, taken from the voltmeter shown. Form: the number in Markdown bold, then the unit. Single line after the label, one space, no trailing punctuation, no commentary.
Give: **2.05** V
